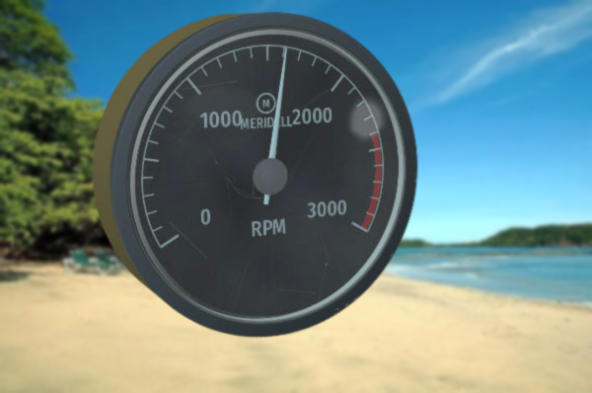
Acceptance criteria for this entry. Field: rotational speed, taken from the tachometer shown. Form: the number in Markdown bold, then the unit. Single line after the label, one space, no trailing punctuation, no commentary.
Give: **1600** rpm
